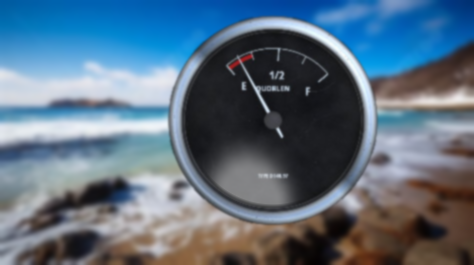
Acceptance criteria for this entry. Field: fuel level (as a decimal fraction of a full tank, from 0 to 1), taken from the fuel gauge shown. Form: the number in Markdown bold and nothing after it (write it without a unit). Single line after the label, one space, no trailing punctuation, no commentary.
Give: **0.125**
